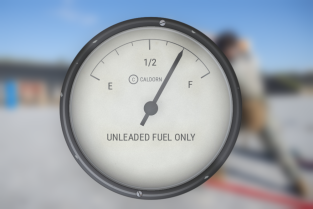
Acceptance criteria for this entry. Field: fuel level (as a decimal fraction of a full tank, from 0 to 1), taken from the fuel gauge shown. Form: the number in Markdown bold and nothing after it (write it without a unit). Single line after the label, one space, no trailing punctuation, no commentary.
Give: **0.75**
